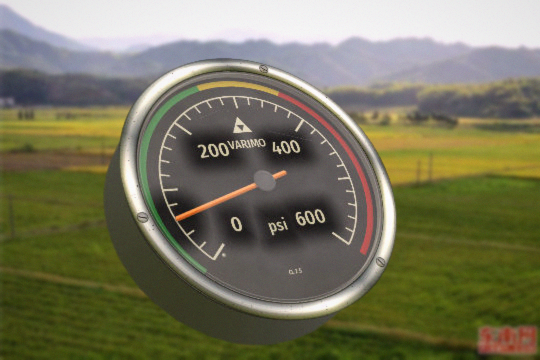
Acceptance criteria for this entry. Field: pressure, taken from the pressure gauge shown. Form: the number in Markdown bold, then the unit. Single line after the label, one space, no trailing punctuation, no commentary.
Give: **60** psi
